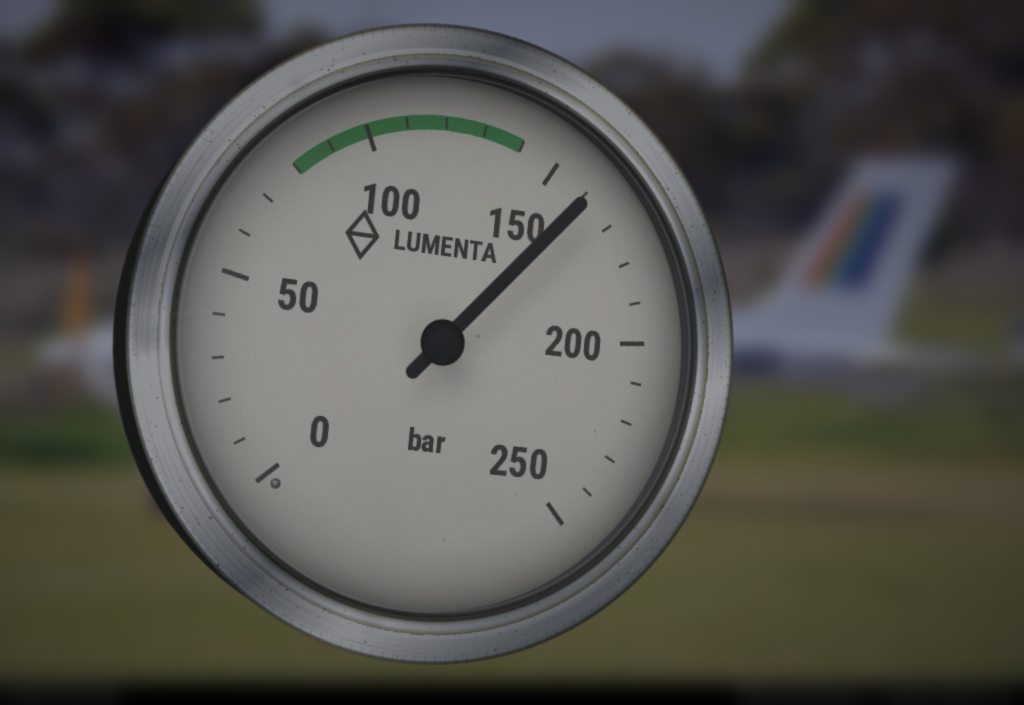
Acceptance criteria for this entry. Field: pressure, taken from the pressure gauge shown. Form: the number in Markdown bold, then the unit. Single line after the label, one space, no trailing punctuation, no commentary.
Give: **160** bar
